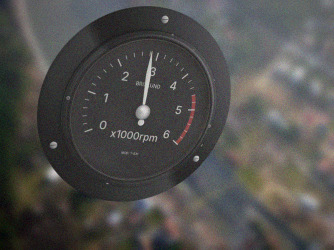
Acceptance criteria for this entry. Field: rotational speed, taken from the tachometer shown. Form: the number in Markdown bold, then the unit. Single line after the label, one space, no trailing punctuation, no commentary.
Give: **2800** rpm
